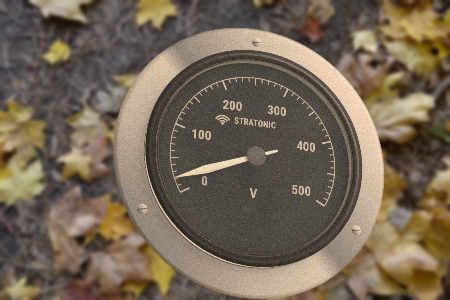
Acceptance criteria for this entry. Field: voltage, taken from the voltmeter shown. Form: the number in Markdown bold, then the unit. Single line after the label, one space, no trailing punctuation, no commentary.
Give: **20** V
